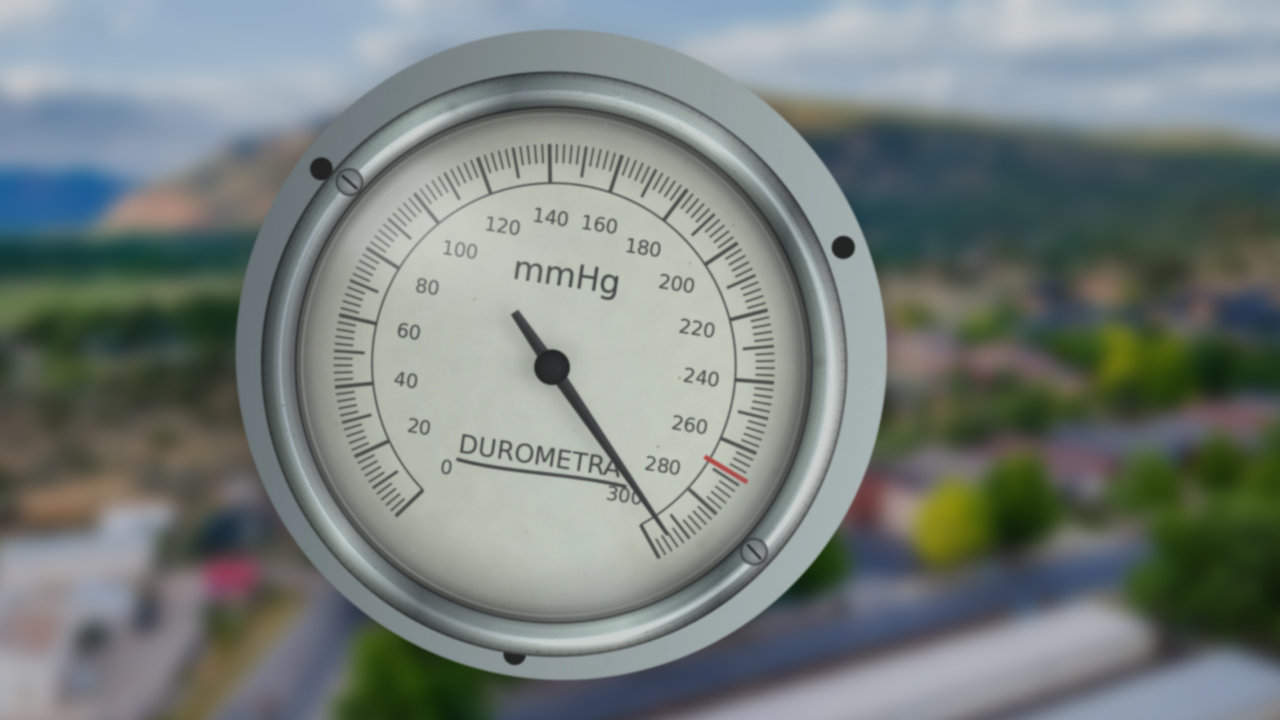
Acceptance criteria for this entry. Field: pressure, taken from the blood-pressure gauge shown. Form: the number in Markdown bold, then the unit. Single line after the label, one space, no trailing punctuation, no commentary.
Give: **294** mmHg
